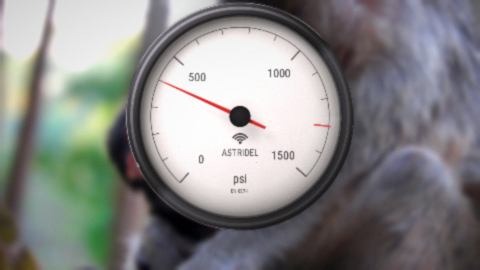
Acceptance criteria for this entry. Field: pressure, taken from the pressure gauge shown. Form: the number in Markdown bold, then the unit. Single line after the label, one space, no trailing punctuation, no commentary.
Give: **400** psi
